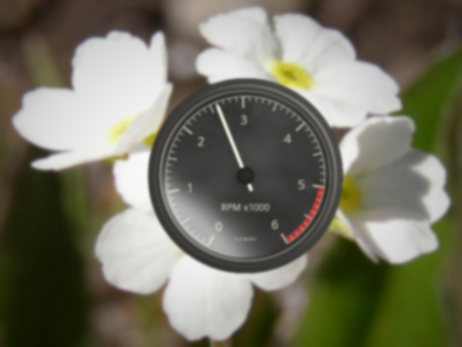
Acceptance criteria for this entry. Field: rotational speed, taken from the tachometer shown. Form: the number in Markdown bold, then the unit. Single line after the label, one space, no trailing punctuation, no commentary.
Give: **2600** rpm
